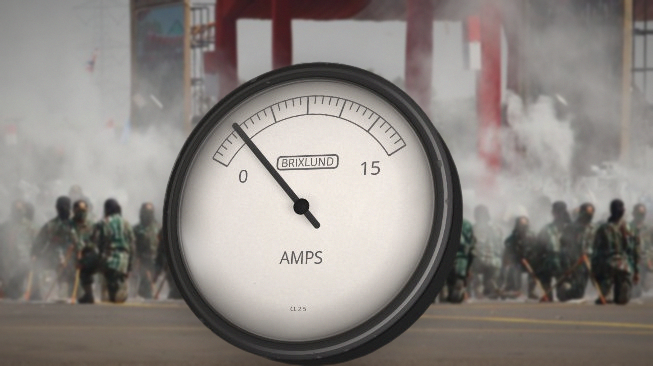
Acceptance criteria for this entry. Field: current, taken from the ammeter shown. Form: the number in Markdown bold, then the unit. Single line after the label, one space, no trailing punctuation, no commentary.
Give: **2.5** A
